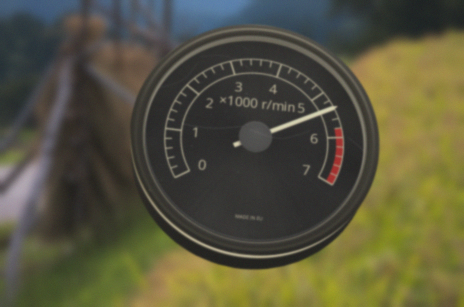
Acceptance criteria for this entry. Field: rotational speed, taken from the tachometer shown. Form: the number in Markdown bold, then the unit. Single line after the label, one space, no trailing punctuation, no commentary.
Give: **5400** rpm
